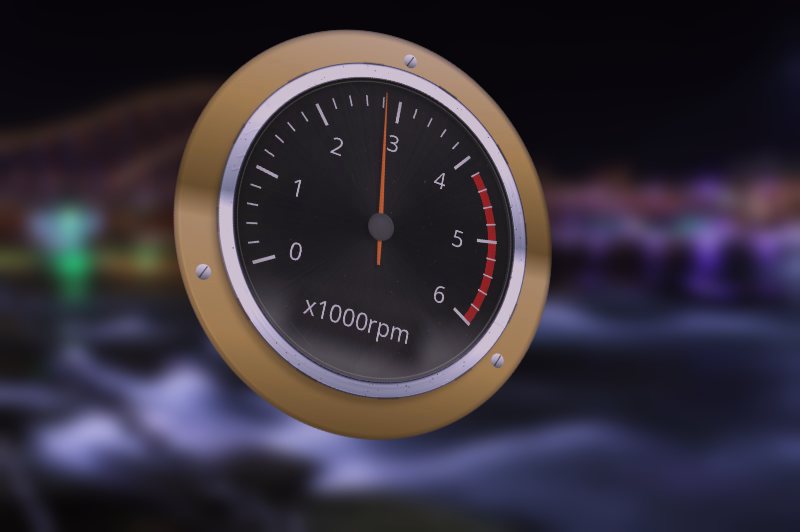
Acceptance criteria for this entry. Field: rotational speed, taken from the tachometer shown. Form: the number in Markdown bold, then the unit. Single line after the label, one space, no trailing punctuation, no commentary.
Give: **2800** rpm
